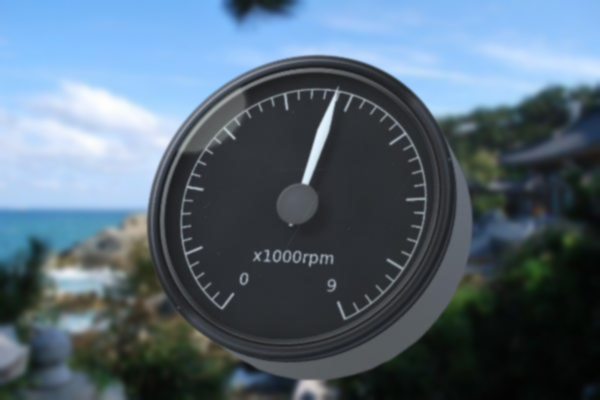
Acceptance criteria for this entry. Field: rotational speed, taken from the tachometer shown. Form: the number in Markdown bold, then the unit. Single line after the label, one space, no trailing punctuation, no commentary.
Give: **4800** rpm
